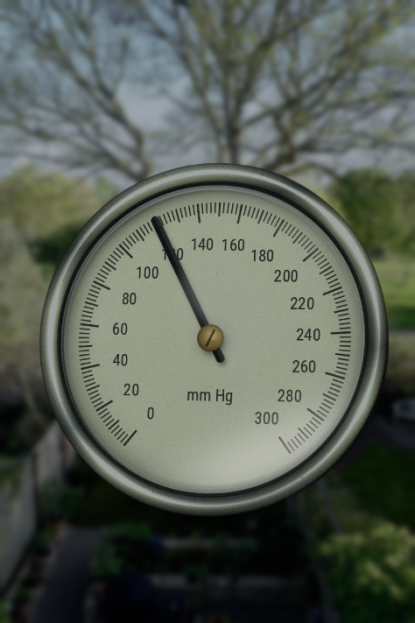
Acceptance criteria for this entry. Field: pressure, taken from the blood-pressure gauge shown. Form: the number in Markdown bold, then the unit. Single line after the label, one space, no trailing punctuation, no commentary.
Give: **120** mmHg
